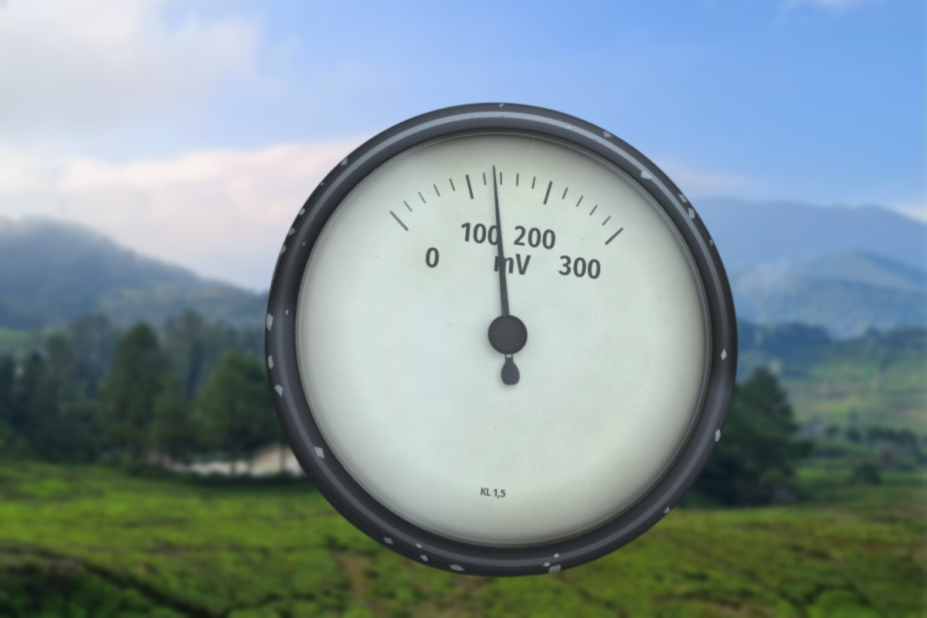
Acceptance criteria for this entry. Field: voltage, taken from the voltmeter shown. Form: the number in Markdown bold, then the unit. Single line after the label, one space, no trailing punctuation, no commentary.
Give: **130** mV
